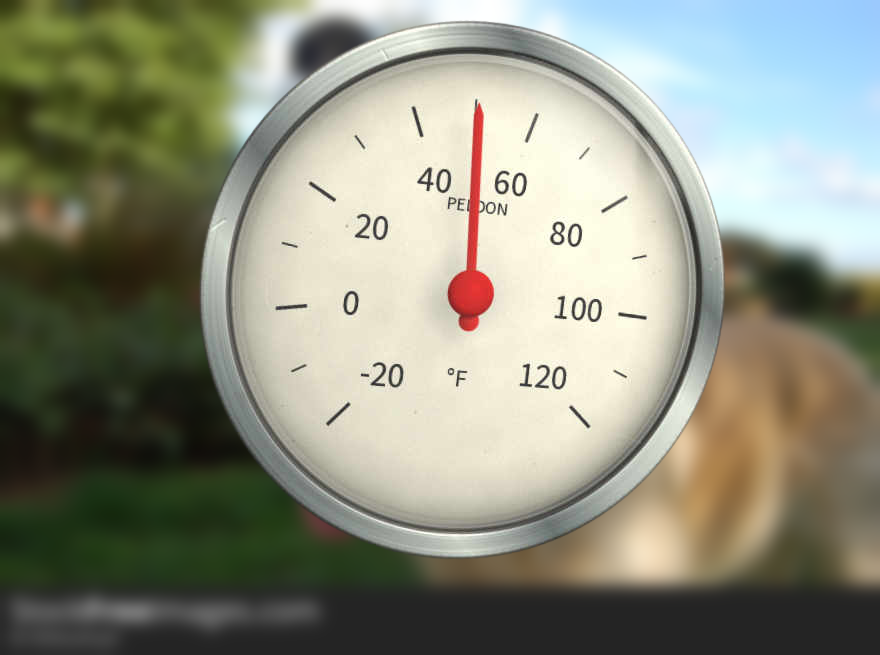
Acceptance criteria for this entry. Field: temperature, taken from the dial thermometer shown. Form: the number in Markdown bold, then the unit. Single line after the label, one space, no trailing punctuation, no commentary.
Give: **50** °F
